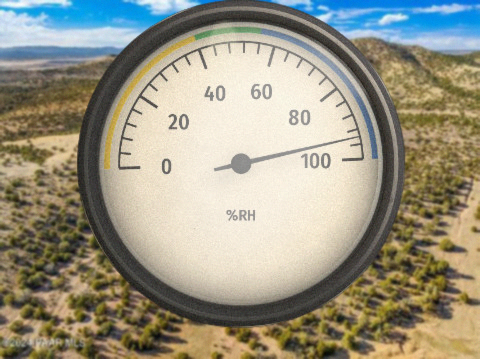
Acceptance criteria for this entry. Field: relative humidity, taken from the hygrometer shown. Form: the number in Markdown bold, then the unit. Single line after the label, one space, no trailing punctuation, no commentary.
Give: **94** %
